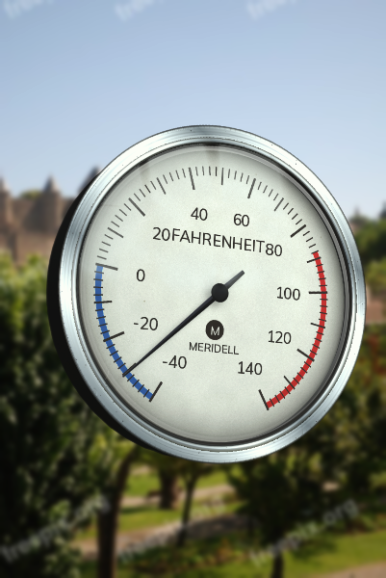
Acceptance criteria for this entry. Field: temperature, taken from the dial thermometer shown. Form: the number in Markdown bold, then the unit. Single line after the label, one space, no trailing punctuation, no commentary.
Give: **-30** °F
